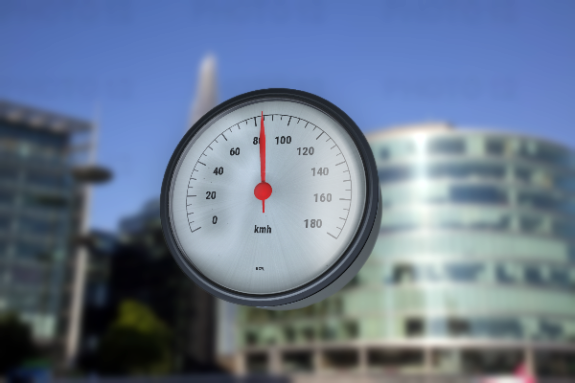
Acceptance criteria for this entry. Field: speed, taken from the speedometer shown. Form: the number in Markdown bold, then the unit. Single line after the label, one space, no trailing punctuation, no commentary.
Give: **85** km/h
